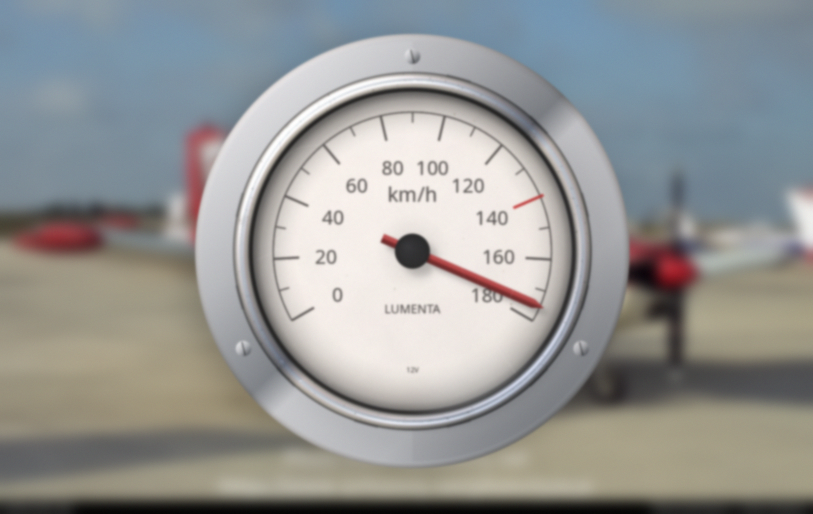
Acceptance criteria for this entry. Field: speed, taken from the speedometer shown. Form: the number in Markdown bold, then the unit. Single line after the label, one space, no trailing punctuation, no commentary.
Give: **175** km/h
